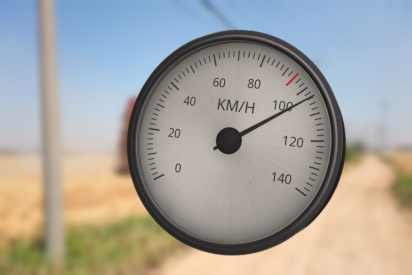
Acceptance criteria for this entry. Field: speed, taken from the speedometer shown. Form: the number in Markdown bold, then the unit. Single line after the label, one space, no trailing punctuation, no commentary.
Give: **104** km/h
